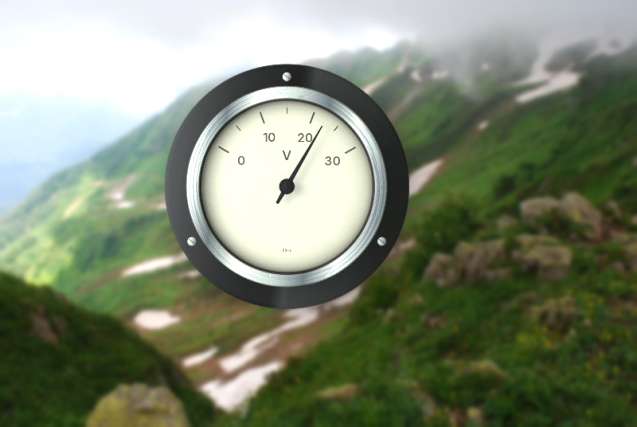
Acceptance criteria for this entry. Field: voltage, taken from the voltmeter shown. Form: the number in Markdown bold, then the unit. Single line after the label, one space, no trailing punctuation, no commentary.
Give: **22.5** V
